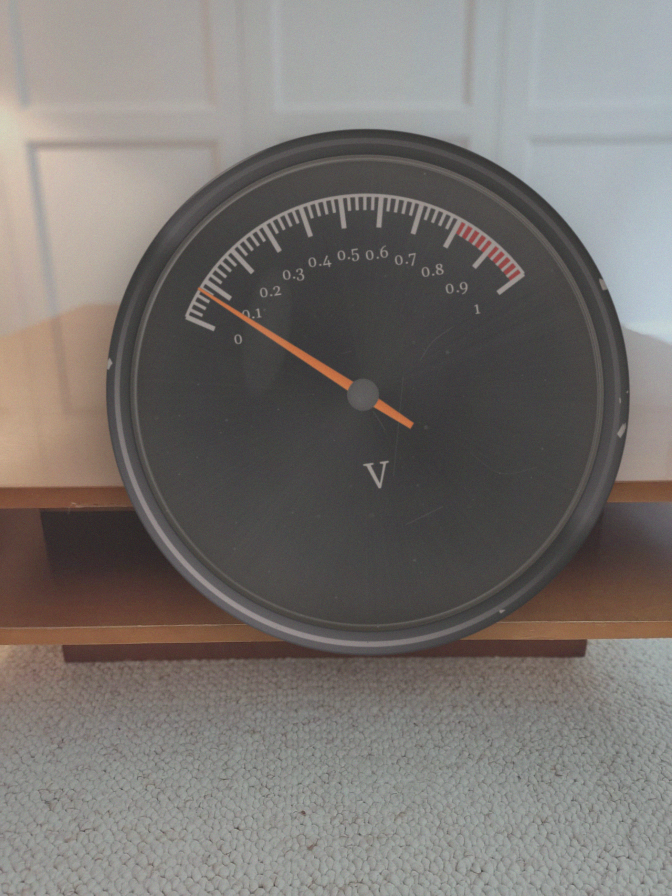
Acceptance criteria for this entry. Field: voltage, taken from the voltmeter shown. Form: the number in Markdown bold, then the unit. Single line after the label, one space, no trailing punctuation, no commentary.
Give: **0.08** V
